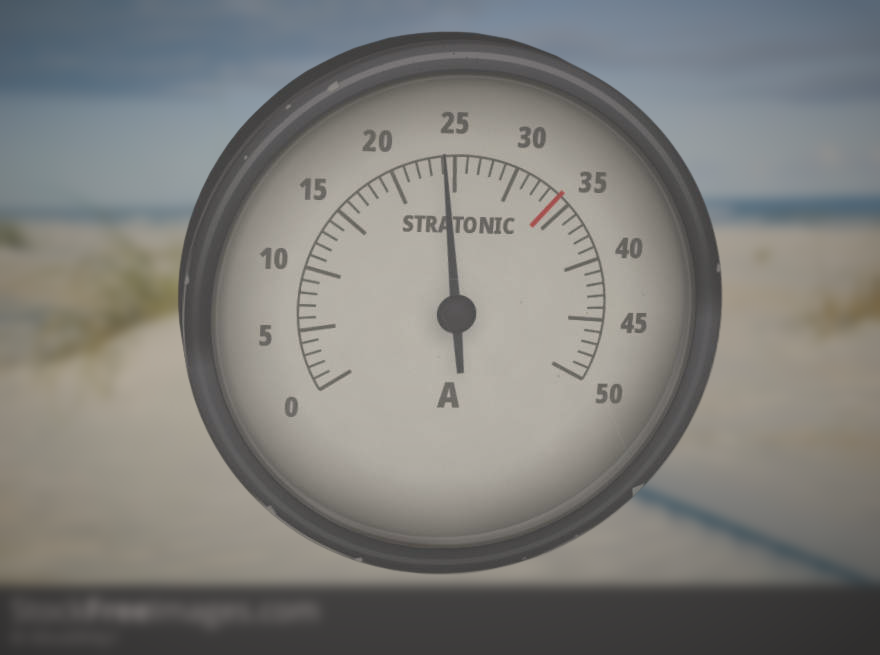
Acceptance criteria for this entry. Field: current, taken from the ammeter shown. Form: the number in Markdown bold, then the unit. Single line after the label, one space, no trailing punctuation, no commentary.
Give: **24** A
